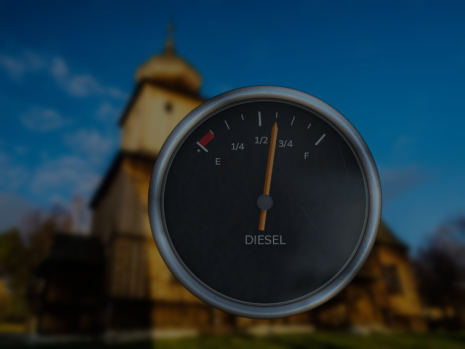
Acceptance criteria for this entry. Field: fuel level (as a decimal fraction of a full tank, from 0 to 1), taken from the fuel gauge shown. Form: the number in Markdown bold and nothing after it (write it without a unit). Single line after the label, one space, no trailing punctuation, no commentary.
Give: **0.625**
